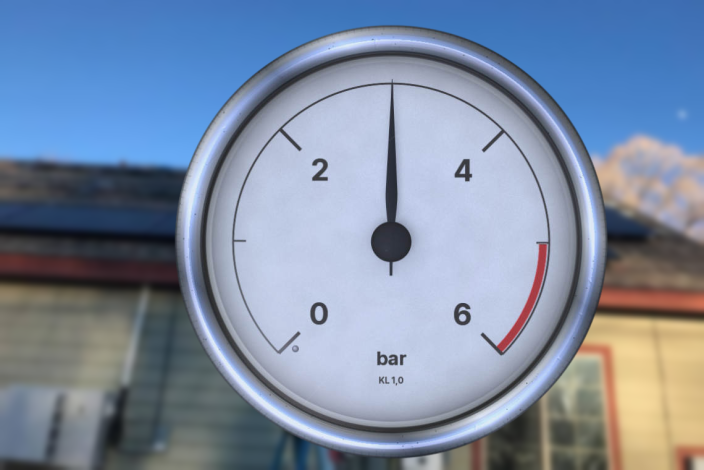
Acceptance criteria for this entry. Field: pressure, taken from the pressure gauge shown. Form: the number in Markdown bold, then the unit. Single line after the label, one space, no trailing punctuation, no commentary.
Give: **3** bar
